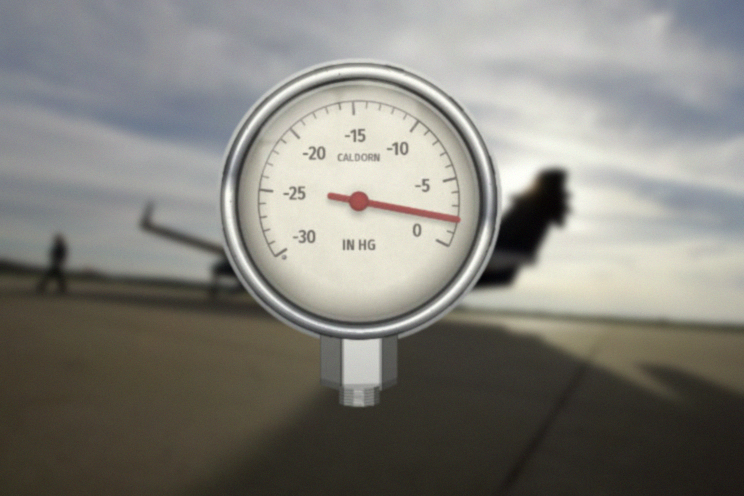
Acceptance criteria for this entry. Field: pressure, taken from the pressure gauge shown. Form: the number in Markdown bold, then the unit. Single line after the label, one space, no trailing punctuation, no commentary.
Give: **-2** inHg
